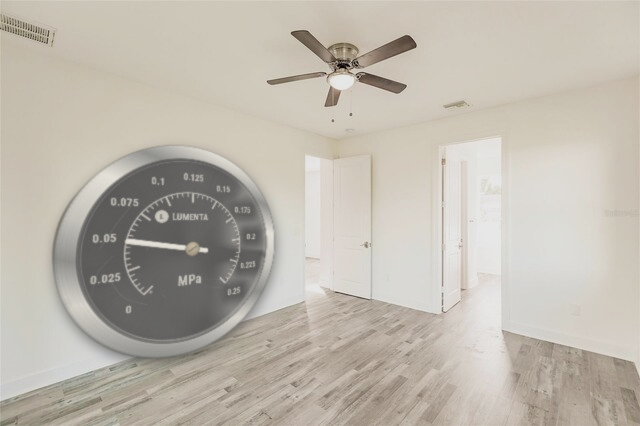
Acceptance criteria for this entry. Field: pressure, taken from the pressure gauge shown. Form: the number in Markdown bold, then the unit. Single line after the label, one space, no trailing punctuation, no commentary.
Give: **0.05** MPa
